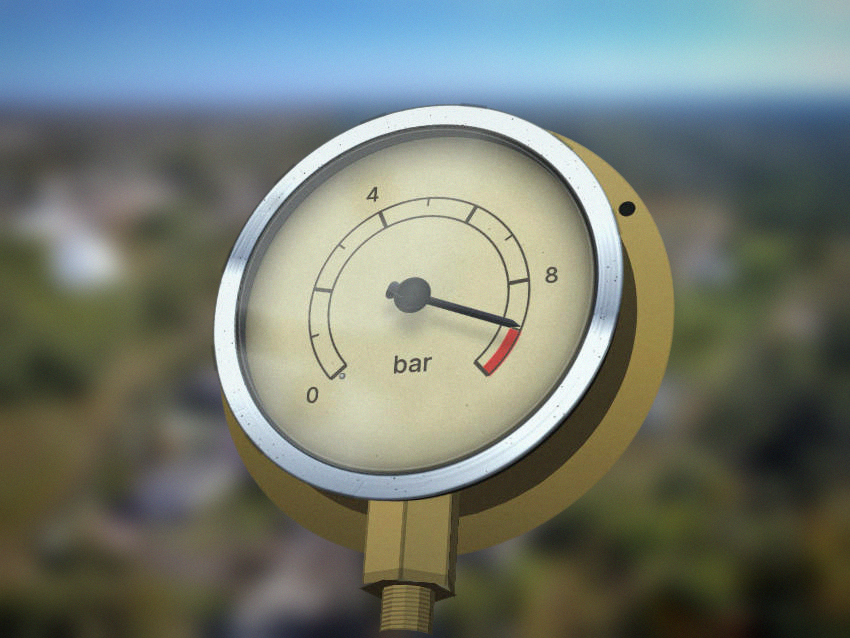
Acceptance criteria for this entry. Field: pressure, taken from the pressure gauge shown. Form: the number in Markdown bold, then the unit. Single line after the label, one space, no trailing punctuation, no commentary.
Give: **9** bar
